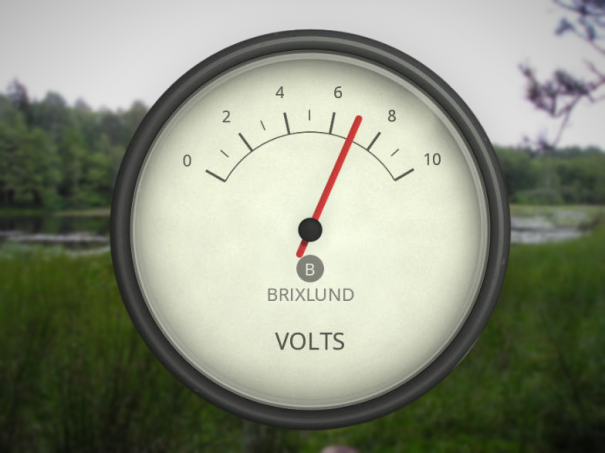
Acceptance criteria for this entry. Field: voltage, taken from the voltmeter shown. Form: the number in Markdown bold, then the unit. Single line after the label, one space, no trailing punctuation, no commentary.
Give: **7** V
